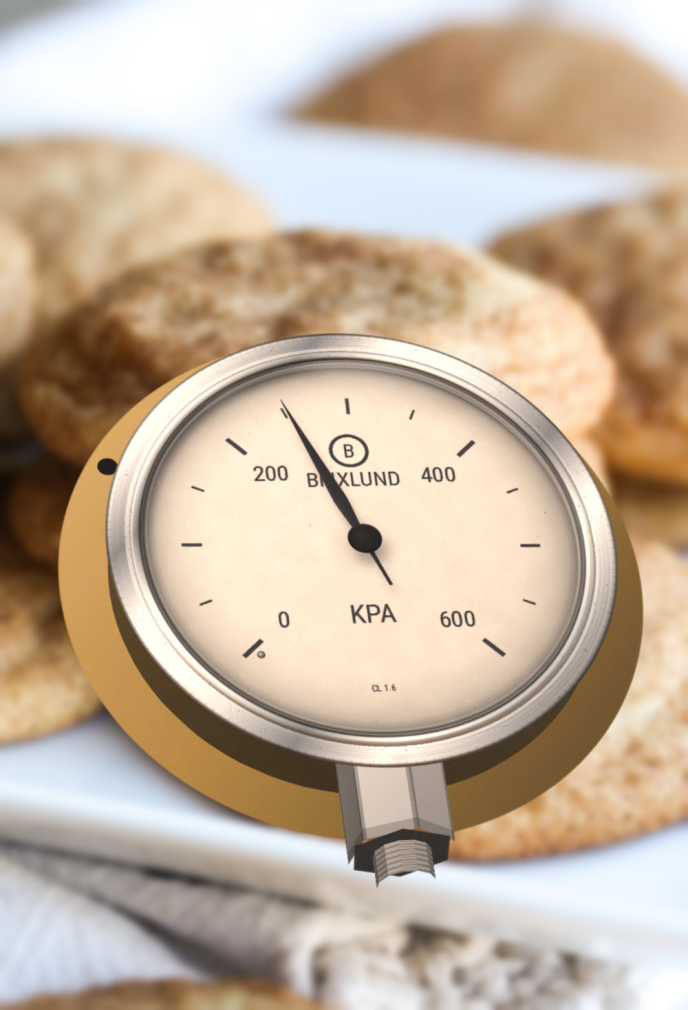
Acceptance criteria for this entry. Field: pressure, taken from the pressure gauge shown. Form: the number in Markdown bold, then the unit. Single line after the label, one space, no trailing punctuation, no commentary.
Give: **250** kPa
